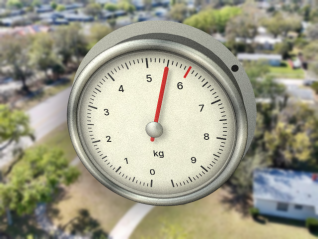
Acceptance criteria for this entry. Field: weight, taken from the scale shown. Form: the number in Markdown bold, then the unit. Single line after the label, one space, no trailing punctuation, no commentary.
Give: **5.5** kg
